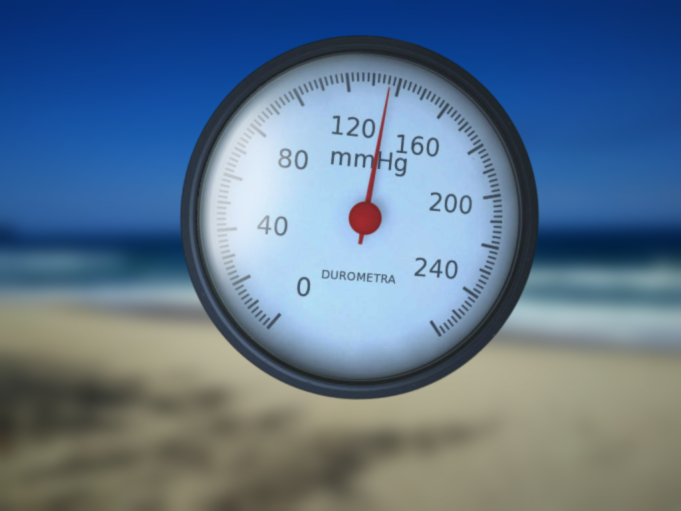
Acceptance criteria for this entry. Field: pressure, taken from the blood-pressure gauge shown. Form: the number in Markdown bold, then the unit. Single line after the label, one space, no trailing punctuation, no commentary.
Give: **136** mmHg
